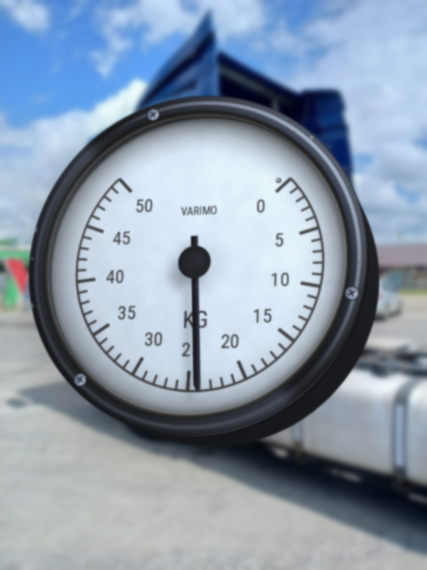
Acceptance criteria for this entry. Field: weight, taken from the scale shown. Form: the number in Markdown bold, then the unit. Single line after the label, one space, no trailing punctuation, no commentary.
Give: **24** kg
